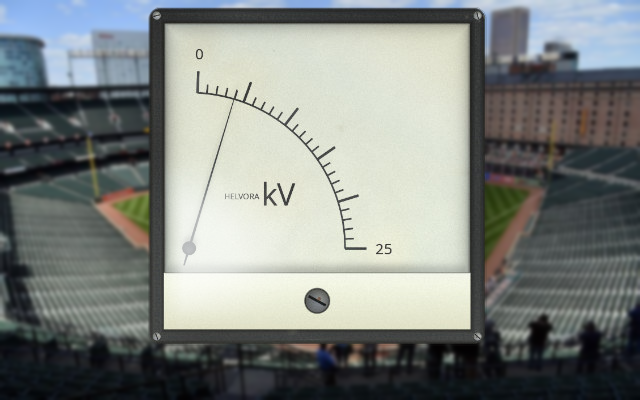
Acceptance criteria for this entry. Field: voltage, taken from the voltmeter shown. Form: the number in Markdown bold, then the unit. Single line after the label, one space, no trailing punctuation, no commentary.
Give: **4** kV
